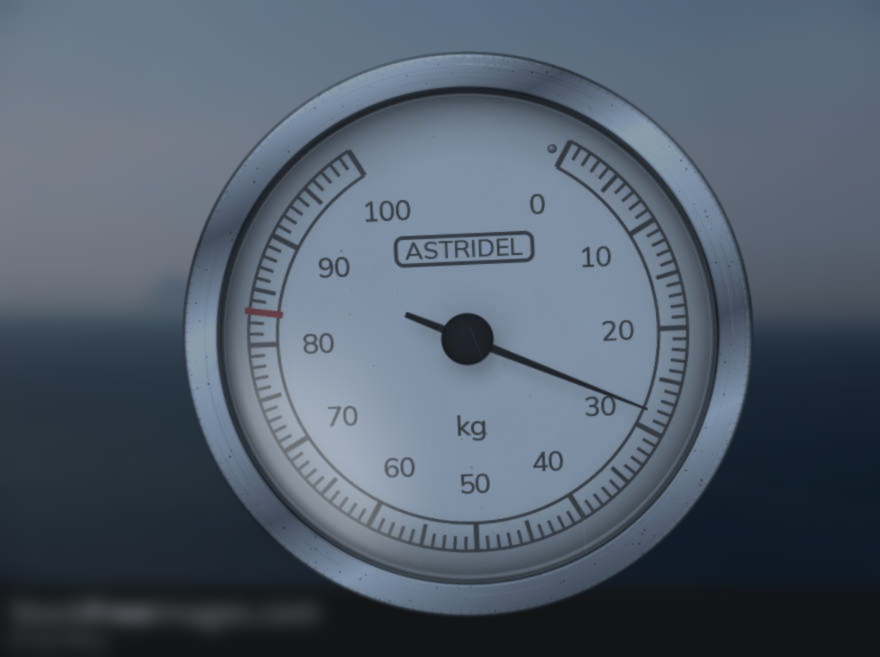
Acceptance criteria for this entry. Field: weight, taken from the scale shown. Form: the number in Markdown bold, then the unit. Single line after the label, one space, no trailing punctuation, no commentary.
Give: **28** kg
